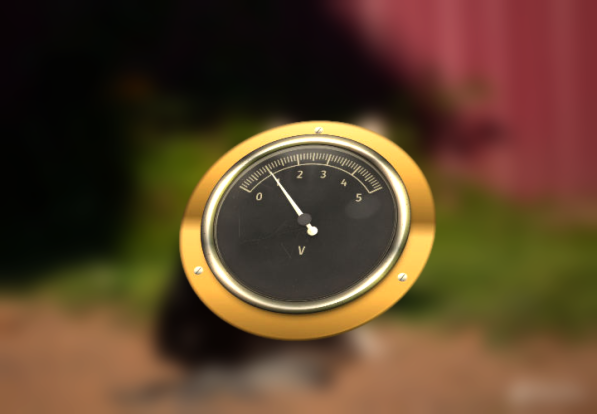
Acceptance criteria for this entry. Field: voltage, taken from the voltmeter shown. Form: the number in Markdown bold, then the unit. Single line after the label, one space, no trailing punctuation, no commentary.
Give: **1** V
